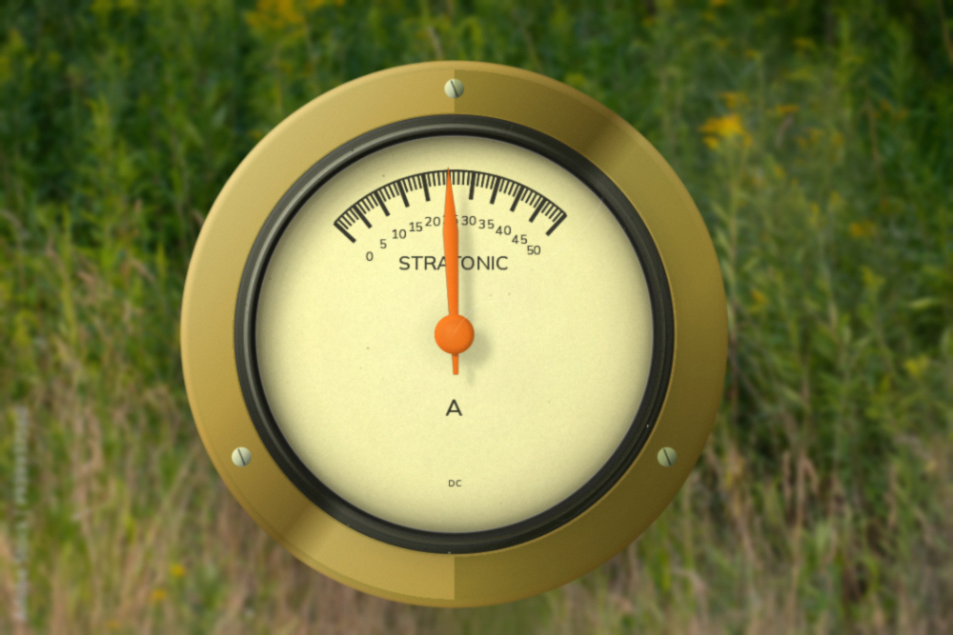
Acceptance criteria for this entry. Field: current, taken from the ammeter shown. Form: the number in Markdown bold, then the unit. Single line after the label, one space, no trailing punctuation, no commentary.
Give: **25** A
